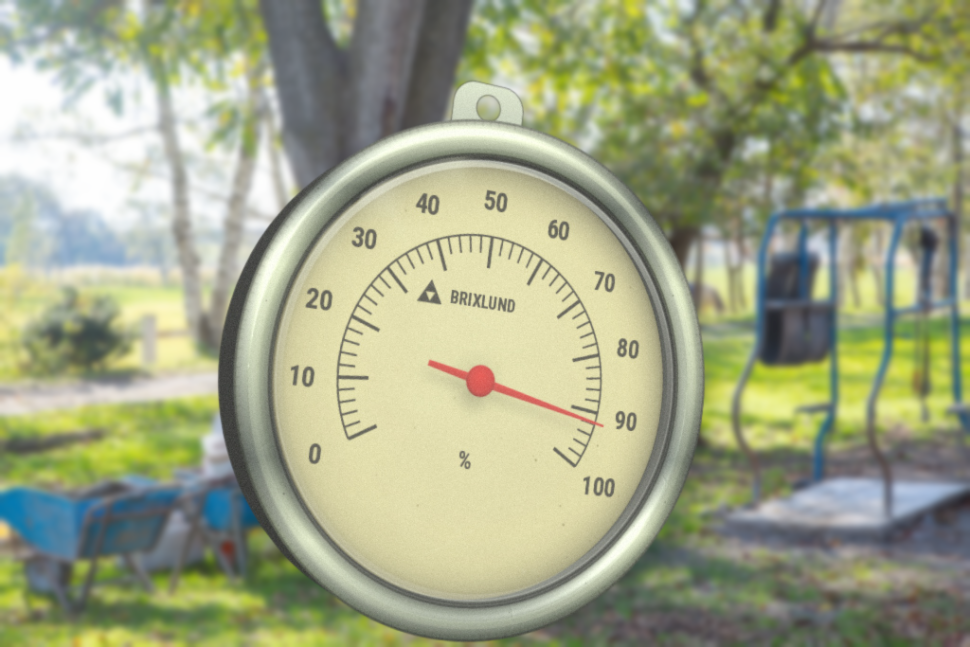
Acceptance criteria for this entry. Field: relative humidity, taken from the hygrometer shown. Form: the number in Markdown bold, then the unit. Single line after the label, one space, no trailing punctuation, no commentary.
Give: **92** %
